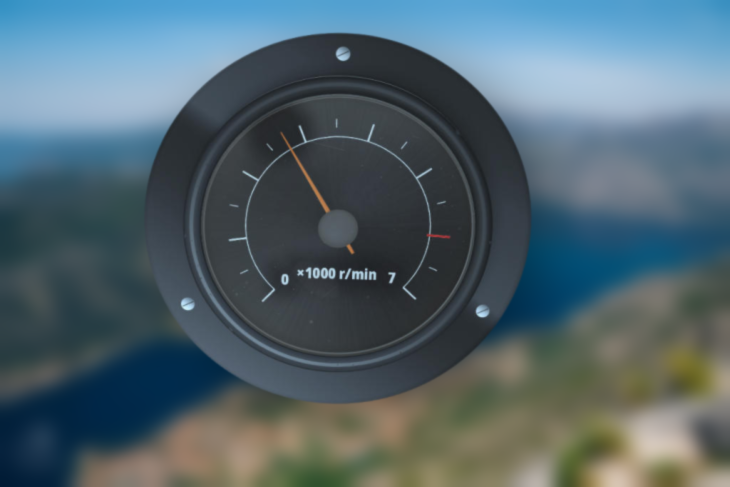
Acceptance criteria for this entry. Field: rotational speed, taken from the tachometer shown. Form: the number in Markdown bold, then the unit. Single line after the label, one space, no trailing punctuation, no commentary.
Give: **2750** rpm
